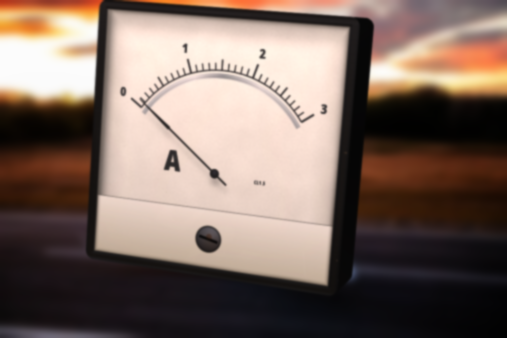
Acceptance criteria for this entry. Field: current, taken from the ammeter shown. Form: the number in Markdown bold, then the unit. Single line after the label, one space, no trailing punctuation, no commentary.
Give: **0.1** A
